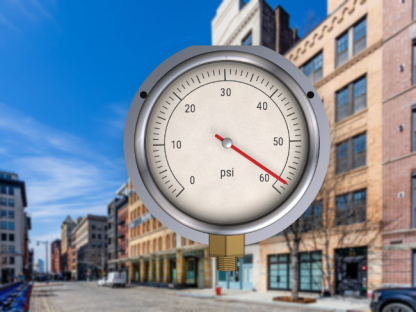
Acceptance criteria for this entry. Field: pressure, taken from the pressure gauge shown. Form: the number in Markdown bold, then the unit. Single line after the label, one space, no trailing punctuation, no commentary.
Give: **58** psi
